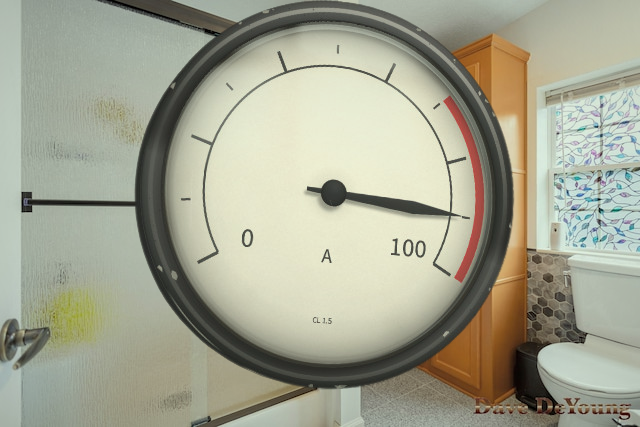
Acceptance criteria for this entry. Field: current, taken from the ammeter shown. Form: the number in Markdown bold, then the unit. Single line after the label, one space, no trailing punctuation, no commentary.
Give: **90** A
